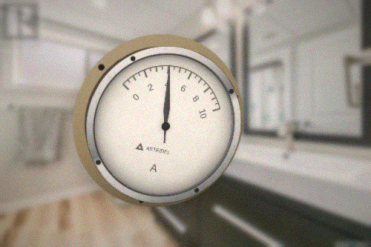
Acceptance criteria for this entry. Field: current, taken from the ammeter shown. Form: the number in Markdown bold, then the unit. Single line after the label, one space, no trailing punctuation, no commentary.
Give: **4** A
